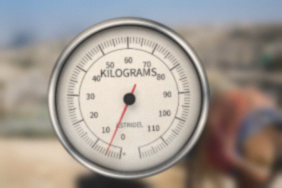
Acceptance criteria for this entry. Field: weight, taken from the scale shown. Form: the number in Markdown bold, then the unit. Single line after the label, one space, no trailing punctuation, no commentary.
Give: **5** kg
